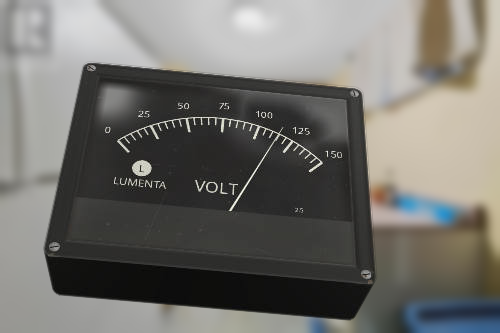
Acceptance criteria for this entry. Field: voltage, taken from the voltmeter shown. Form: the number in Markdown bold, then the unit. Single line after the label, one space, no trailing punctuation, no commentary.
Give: **115** V
